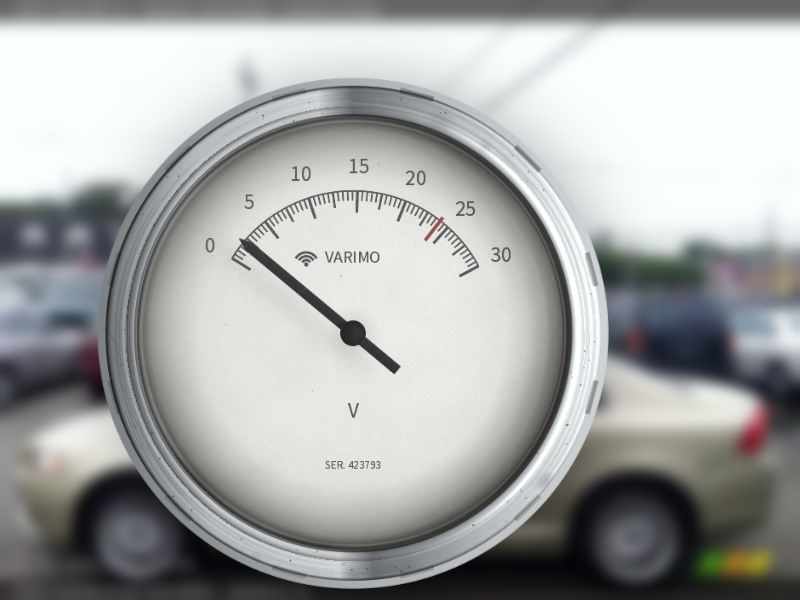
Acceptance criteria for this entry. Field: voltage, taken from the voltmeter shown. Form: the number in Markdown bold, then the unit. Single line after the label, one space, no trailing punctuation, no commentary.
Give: **2** V
